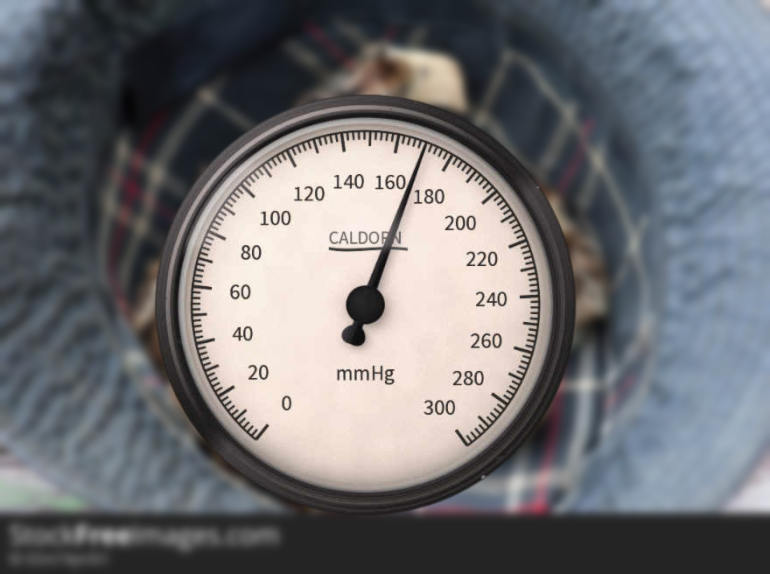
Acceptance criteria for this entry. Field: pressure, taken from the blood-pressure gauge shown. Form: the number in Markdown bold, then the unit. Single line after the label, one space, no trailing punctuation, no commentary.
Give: **170** mmHg
